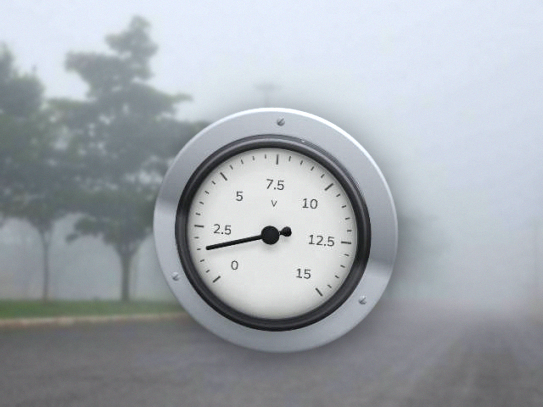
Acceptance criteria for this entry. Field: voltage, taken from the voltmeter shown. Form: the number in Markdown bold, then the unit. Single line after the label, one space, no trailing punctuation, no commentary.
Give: **1.5** V
